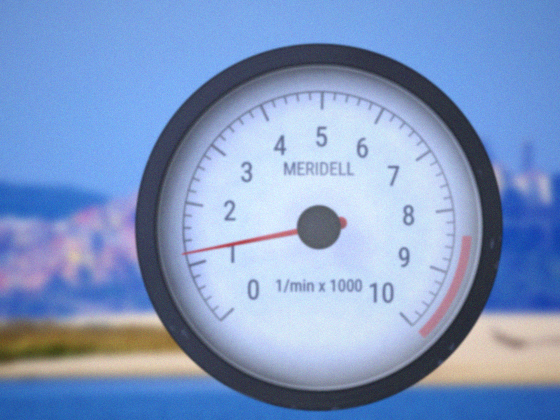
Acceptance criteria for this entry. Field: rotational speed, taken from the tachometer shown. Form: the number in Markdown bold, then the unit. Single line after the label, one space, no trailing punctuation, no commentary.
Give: **1200** rpm
